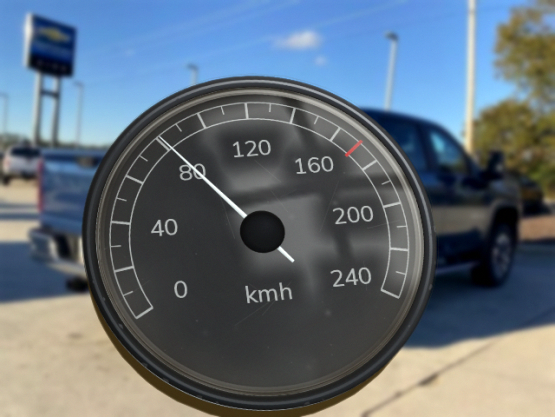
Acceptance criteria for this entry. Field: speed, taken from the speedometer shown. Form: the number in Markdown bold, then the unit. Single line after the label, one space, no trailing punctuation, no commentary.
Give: **80** km/h
